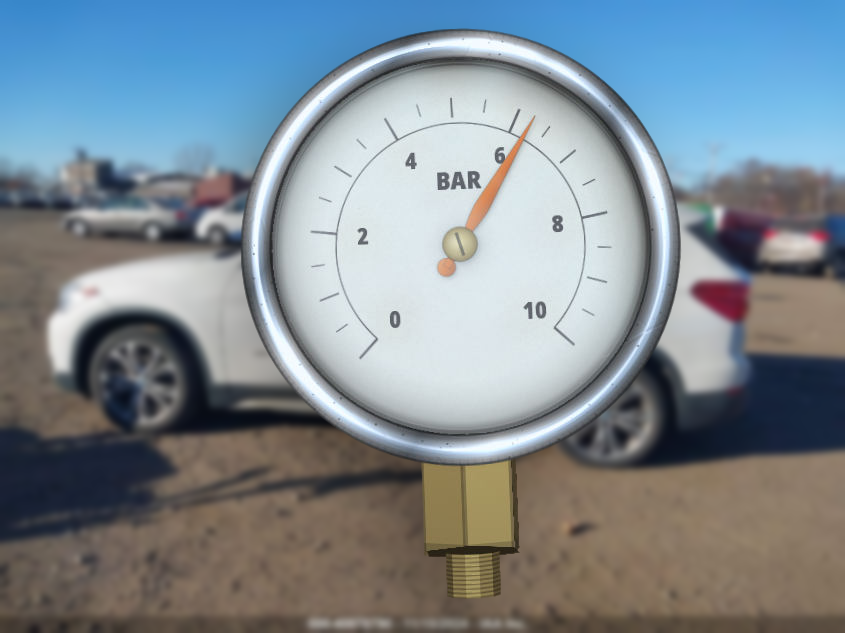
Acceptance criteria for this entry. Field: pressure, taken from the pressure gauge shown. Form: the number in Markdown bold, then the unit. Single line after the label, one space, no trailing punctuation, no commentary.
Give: **6.25** bar
